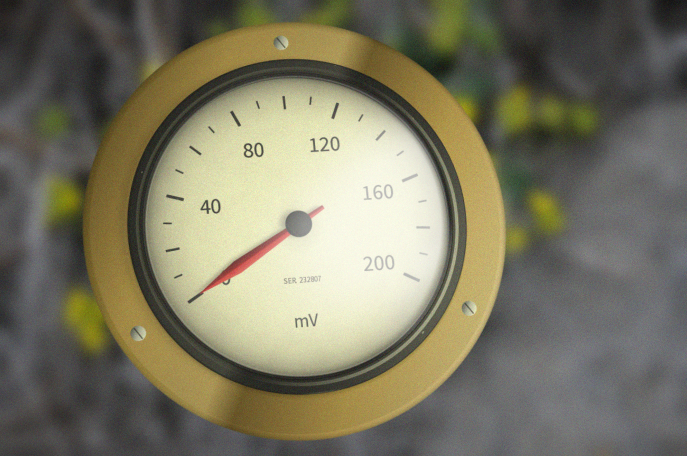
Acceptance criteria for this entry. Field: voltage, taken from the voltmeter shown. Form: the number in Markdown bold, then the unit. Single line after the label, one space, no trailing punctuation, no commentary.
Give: **0** mV
